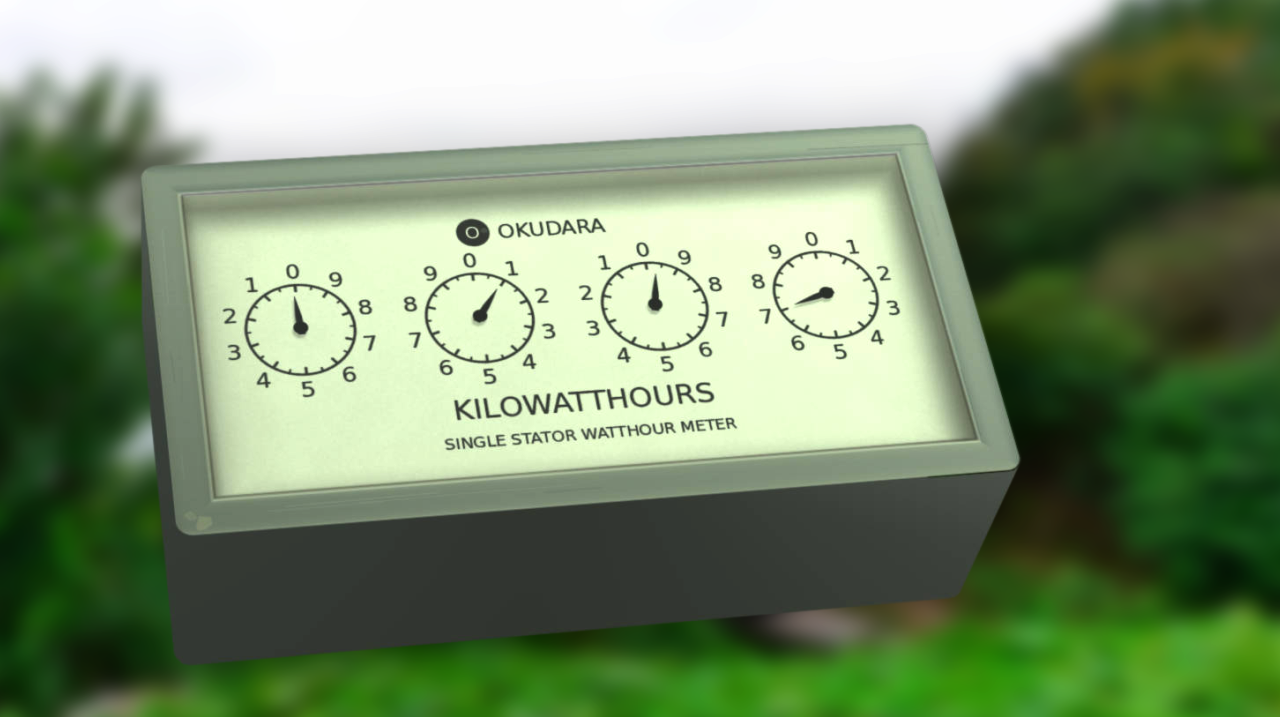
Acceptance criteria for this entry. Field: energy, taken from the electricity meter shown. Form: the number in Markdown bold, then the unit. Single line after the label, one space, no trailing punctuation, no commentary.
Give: **97** kWh
